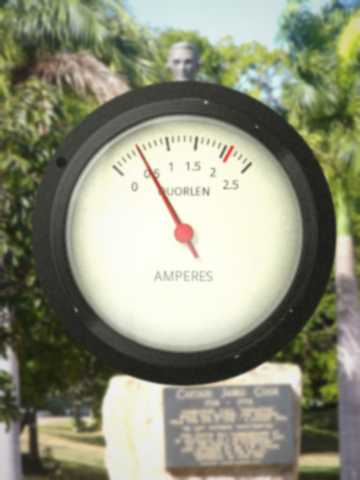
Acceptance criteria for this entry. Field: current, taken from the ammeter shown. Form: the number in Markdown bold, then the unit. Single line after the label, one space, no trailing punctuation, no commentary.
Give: **0.5** A
